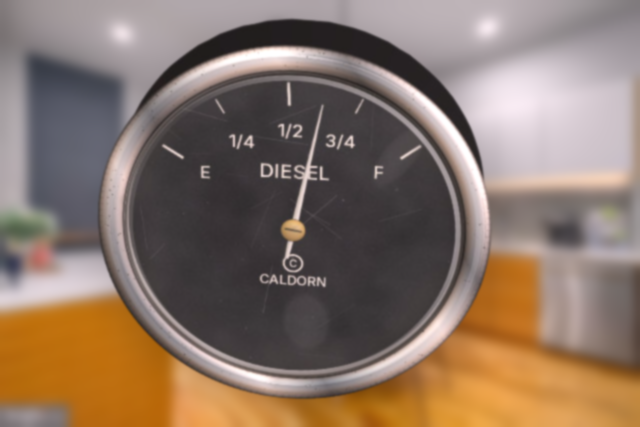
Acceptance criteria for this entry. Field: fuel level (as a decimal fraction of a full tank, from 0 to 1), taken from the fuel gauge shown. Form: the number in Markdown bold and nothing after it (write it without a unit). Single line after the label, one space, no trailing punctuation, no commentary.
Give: **0.625**
